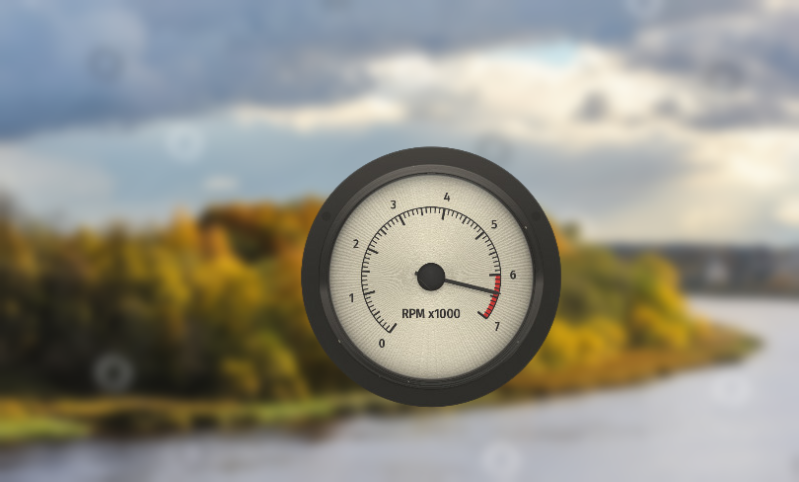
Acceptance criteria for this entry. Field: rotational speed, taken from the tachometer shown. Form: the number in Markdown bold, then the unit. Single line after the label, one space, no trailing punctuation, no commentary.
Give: **6400** rpm
